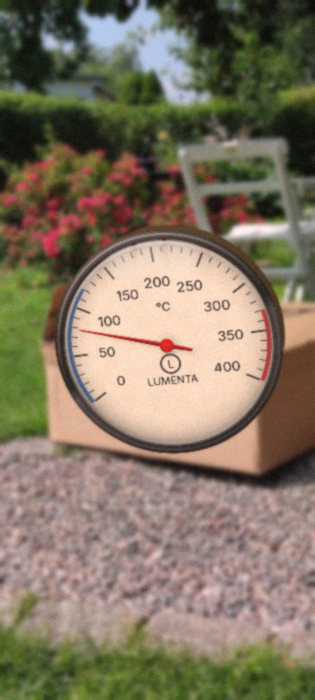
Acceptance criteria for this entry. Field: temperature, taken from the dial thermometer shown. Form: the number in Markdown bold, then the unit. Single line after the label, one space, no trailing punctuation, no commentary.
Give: **80** °C
